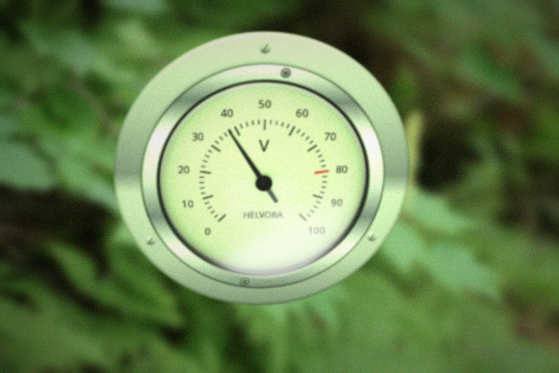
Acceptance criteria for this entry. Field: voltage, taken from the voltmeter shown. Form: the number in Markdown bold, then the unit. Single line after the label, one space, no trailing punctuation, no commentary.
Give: **38** V
